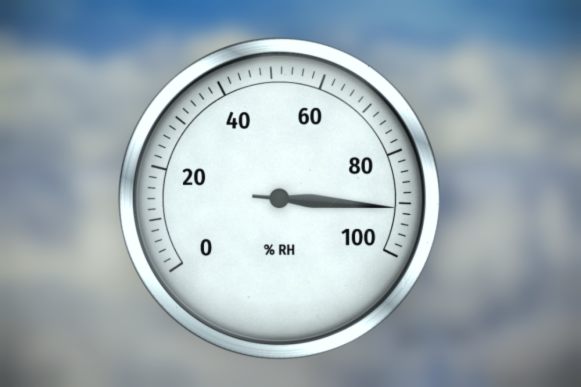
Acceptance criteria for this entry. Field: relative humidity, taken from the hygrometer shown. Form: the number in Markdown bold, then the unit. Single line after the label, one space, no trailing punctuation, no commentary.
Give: **91** %
